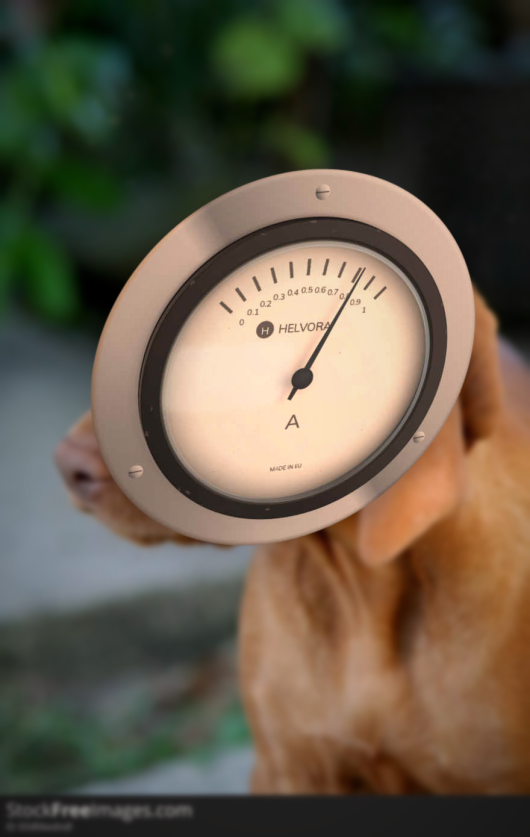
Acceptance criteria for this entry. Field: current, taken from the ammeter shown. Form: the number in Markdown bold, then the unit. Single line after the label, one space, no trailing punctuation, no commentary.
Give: **0.8** A
